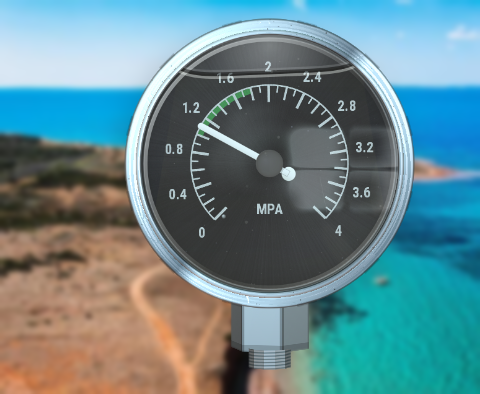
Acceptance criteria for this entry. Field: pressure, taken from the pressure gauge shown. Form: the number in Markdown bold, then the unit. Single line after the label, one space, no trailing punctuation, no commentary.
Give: **1.1** MPa
